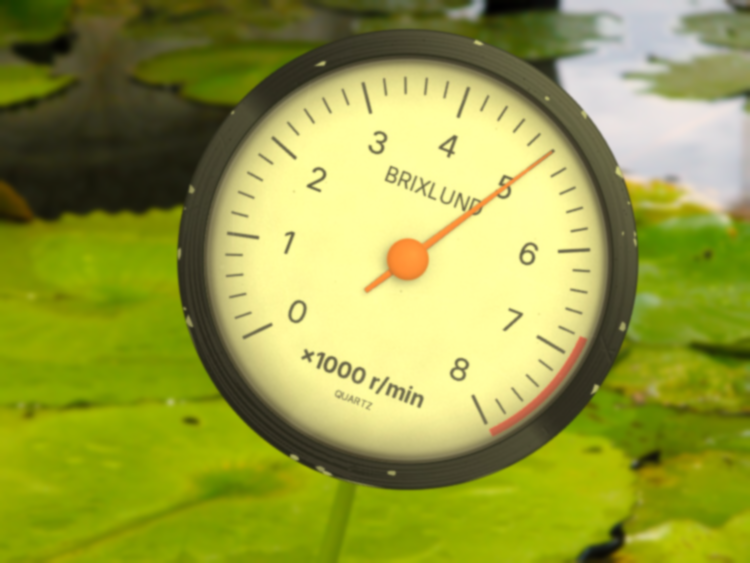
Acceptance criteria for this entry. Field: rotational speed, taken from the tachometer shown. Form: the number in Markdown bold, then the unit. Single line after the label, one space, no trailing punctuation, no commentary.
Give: **5000** rpm
